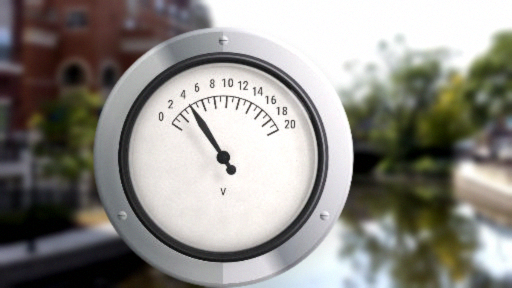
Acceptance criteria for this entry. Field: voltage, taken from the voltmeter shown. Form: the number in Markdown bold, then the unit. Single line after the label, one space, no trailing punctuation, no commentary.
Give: **4** V
